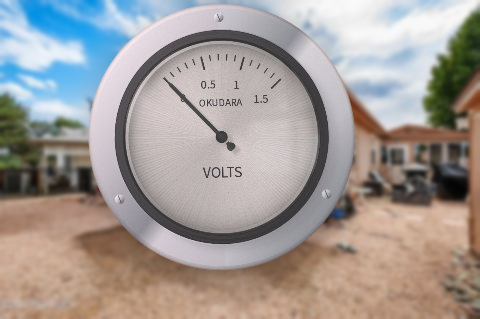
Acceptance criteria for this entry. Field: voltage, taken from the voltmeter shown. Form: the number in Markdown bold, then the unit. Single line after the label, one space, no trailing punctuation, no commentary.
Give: **0** V
